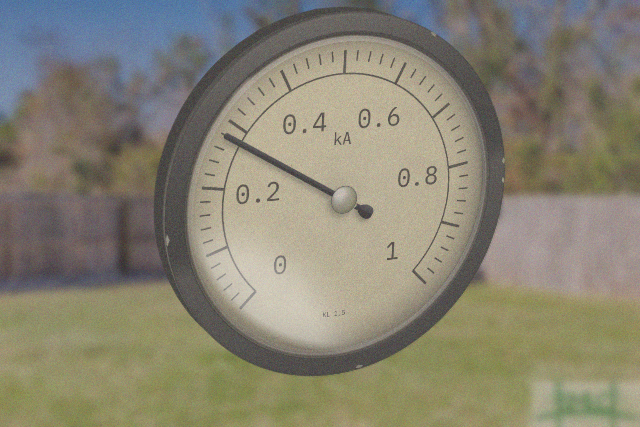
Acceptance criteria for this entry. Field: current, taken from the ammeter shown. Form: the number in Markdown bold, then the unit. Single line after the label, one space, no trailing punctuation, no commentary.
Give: **0.28** kA
